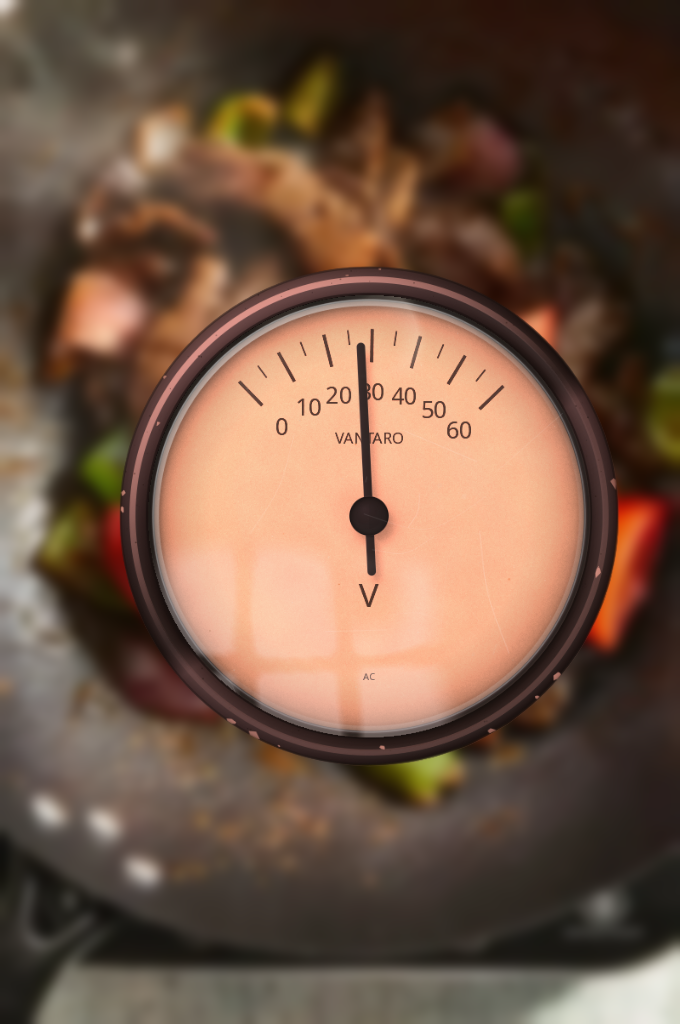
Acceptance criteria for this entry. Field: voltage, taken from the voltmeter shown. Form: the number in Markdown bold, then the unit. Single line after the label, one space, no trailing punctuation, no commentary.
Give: **27.5** V
